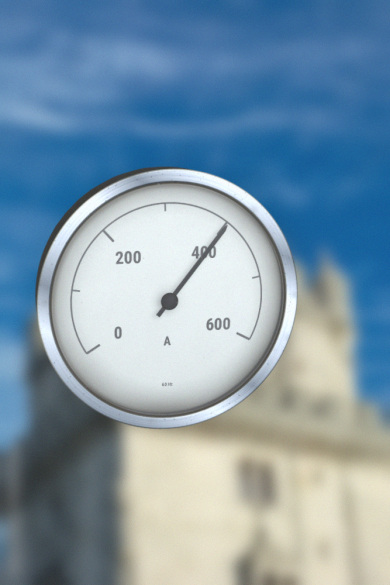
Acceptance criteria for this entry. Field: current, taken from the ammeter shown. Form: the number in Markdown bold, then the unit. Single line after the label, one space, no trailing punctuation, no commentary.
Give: **400** A
